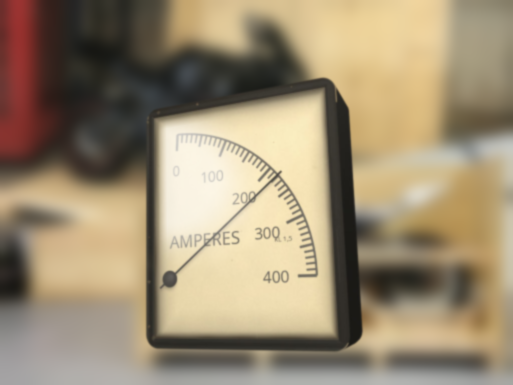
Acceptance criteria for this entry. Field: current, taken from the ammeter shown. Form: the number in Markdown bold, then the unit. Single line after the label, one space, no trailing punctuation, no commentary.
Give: **220** A
